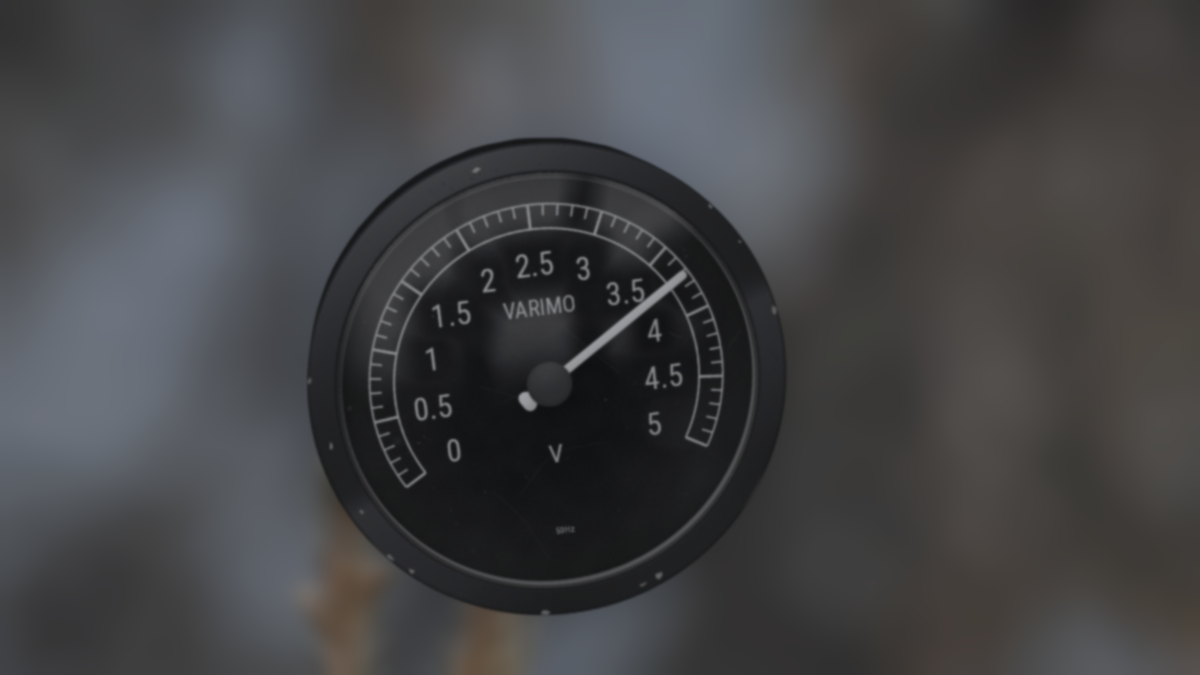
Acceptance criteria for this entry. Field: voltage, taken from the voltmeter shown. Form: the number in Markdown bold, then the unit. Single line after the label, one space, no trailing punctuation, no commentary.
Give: **3.7** V
